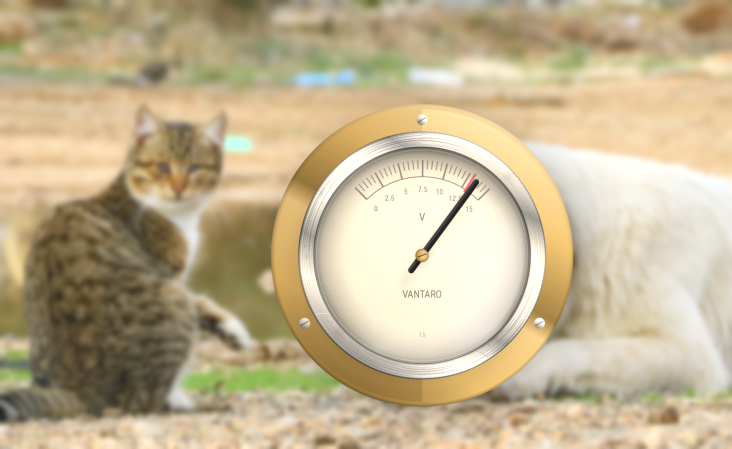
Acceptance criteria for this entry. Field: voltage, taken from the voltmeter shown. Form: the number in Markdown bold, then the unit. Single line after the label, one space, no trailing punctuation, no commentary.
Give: **13.5** V
